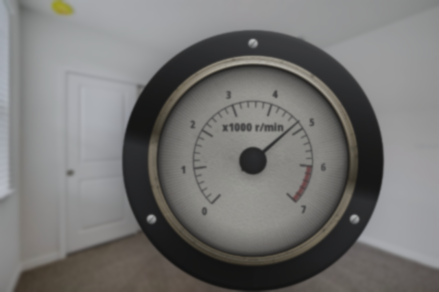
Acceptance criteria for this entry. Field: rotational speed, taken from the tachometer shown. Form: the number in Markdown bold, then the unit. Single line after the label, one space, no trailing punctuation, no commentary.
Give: **4800** rpm
